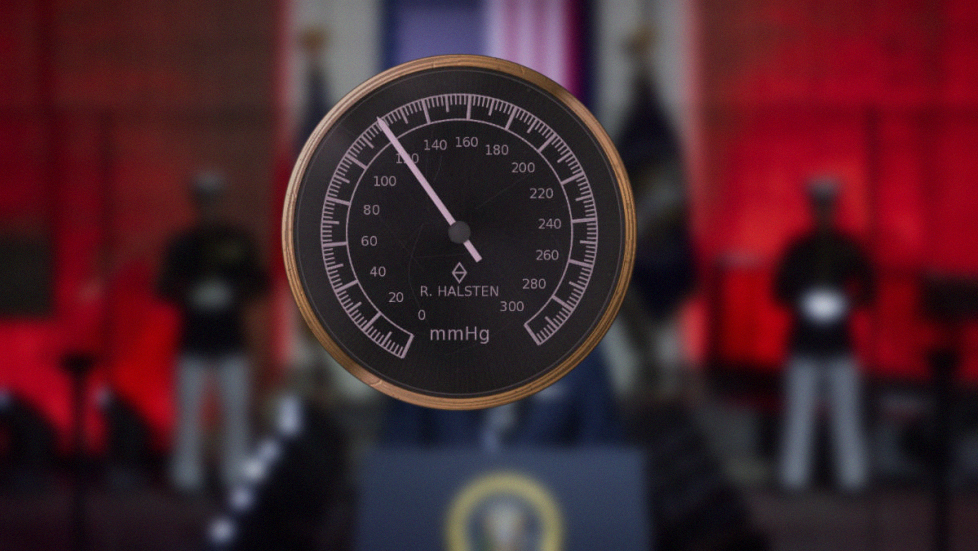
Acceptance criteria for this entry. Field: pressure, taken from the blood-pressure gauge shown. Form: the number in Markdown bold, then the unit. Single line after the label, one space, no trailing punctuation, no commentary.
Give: **120** mmHg
